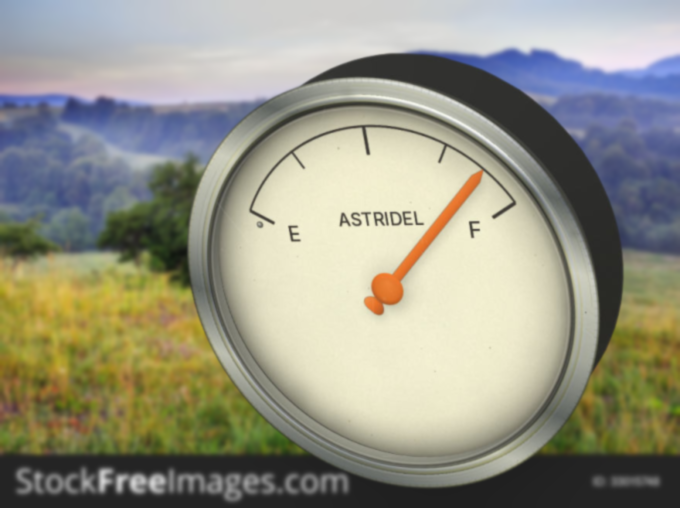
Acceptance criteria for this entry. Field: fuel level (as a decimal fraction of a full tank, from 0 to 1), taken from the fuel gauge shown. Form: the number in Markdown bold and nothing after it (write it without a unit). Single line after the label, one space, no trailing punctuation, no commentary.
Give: **0.875**
